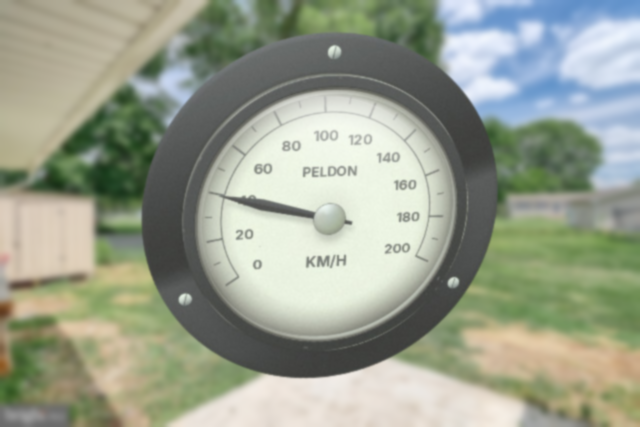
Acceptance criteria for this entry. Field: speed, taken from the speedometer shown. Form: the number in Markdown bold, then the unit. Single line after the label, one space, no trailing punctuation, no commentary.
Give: **40** km/h
